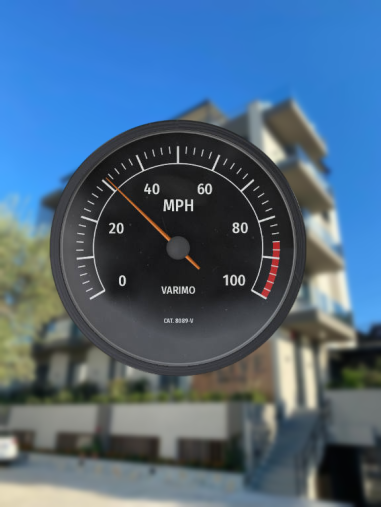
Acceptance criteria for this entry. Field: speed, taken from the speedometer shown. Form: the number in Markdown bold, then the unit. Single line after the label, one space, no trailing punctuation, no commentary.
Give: **31** mph
